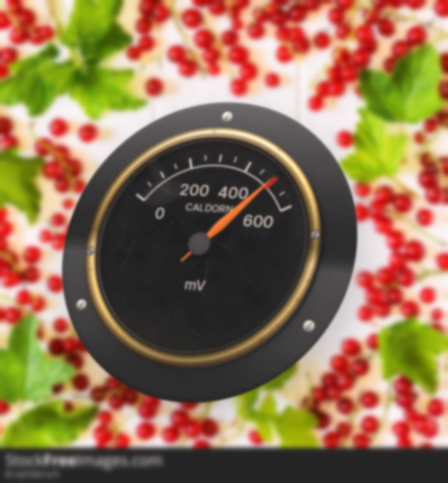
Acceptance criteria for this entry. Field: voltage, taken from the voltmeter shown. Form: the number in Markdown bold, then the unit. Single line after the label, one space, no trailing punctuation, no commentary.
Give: **500** mV
